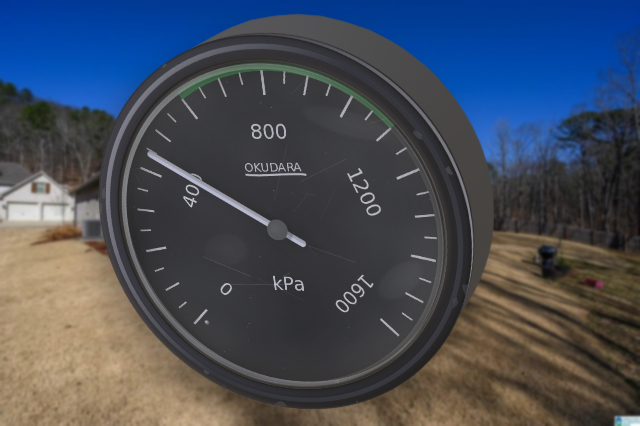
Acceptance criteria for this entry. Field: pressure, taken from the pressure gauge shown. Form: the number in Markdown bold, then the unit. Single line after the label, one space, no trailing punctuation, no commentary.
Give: **450** kPa
